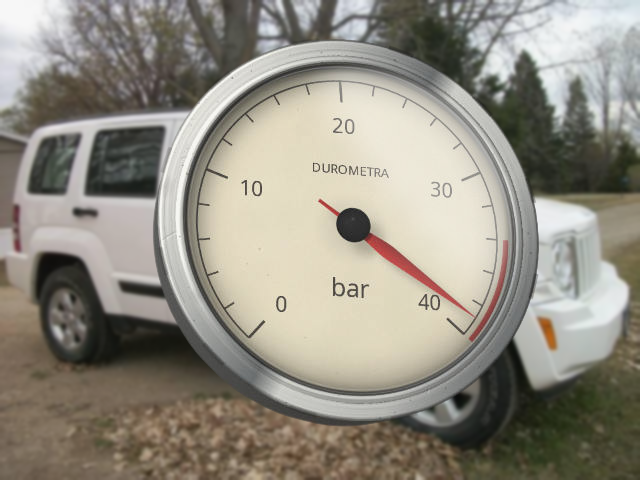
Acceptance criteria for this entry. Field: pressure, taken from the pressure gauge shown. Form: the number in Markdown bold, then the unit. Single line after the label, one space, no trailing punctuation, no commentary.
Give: **39** bar
